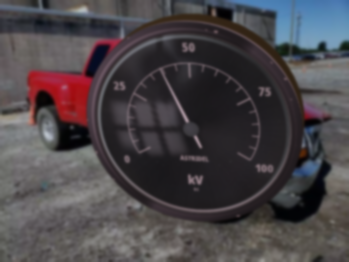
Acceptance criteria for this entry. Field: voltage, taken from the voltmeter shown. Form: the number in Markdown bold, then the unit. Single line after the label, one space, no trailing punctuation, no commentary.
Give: **40** kV
